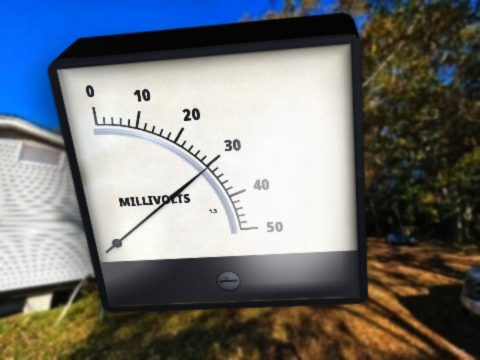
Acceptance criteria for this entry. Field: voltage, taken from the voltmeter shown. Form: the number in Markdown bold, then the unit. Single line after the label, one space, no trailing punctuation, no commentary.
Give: **30** mV
